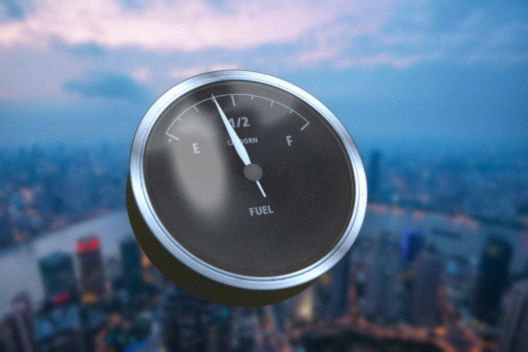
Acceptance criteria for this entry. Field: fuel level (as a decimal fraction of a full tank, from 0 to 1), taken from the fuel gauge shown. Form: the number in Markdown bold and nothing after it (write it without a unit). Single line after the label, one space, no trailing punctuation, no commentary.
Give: **0.375**
